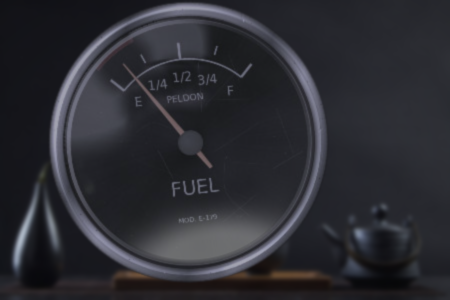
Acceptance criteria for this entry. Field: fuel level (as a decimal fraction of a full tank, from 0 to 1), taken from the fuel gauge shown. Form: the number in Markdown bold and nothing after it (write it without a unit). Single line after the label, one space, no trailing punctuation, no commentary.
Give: **0.125**
